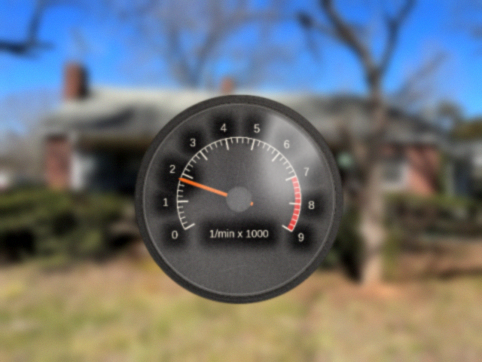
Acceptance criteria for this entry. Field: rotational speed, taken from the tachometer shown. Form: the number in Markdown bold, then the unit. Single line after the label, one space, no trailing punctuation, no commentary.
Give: **1800** rpm
